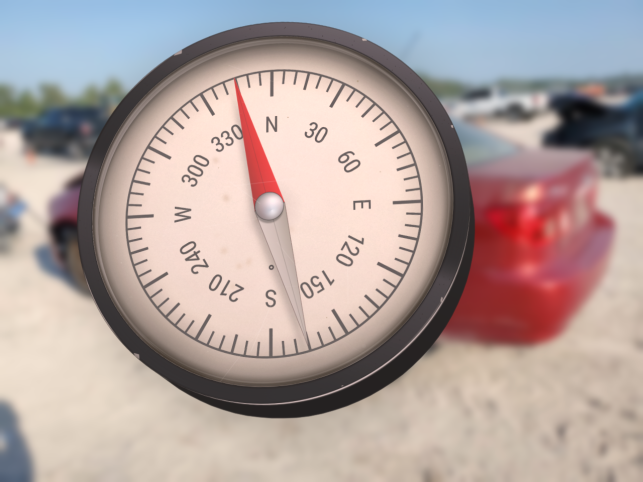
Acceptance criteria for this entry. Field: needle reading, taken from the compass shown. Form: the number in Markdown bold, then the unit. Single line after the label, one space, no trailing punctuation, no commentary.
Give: **345** °
